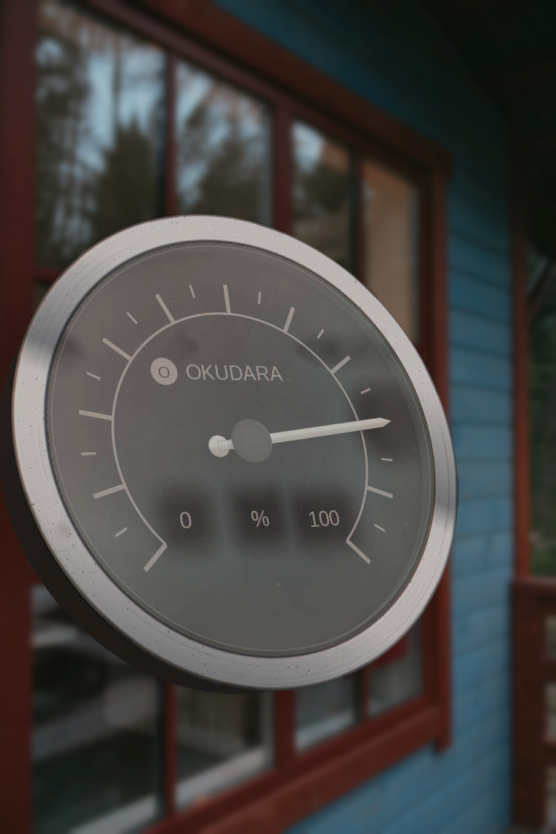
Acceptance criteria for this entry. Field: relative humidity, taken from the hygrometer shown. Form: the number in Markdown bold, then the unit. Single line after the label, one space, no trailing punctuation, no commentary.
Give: **80** %
